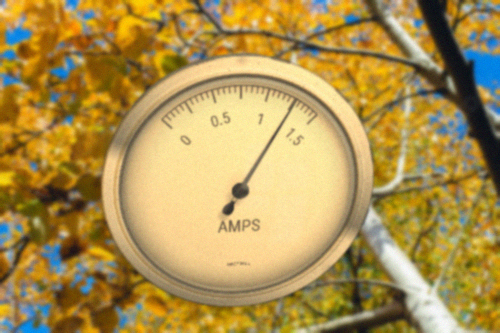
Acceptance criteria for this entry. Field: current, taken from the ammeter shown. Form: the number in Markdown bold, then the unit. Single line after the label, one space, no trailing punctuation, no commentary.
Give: **1.25** A
